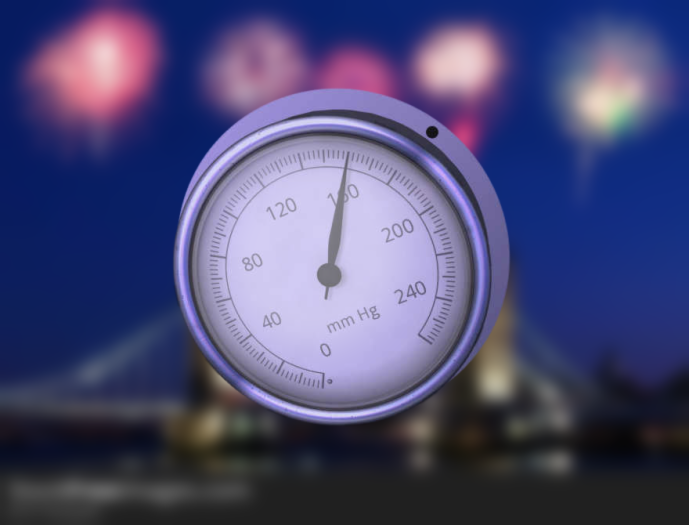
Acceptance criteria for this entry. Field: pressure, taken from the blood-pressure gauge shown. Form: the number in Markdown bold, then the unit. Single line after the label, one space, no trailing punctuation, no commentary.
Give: **160** mmHg
